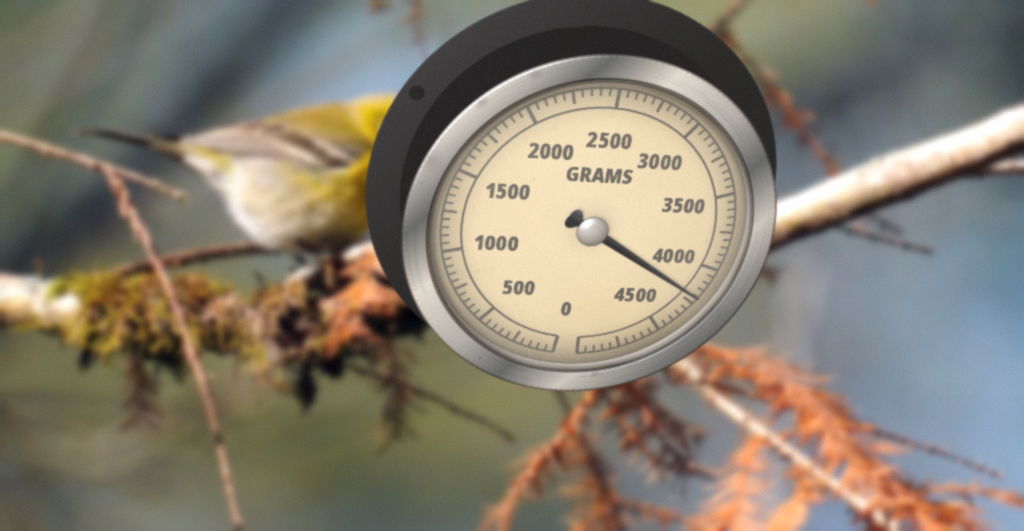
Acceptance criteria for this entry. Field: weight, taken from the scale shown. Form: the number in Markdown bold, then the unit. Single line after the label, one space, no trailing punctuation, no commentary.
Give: **4200** g
